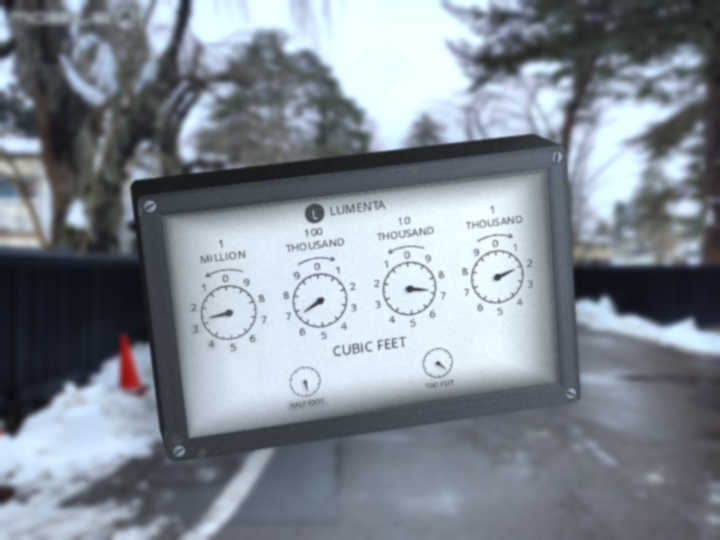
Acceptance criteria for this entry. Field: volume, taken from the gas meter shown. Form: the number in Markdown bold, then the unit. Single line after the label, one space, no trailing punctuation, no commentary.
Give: **267200** ft³
